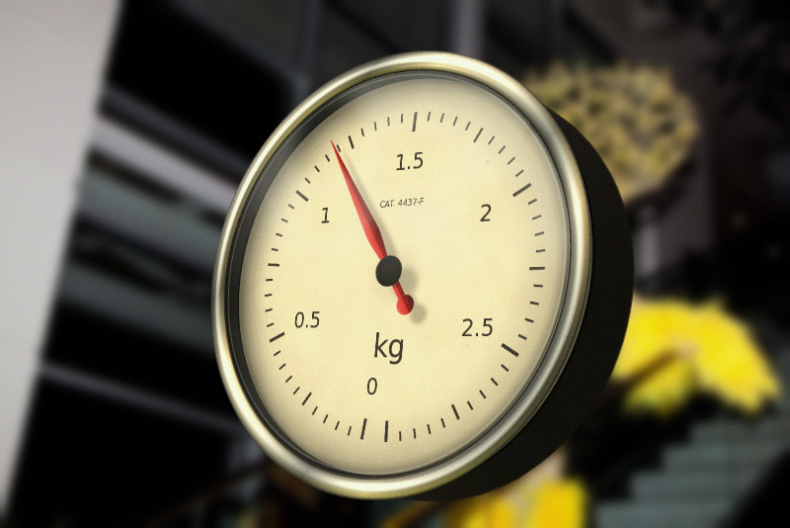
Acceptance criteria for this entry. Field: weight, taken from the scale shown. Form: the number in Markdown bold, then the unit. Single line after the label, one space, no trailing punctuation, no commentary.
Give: **1.2** kg
